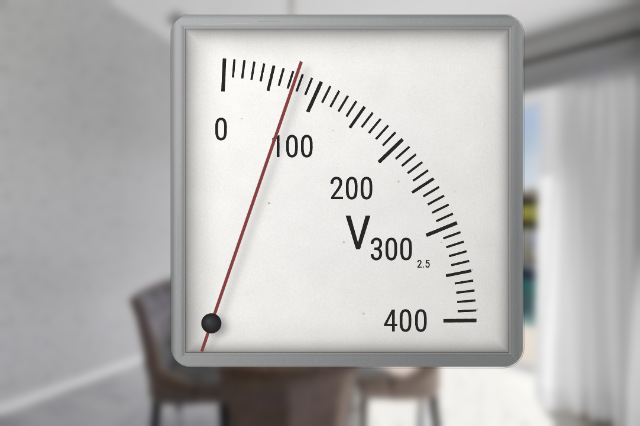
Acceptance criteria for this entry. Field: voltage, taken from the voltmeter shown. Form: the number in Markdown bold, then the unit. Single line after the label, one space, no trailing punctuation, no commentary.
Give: **75** V
